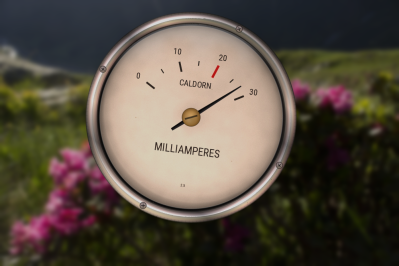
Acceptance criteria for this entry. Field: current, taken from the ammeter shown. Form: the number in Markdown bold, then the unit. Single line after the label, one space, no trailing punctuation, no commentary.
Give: **27.5** mA
